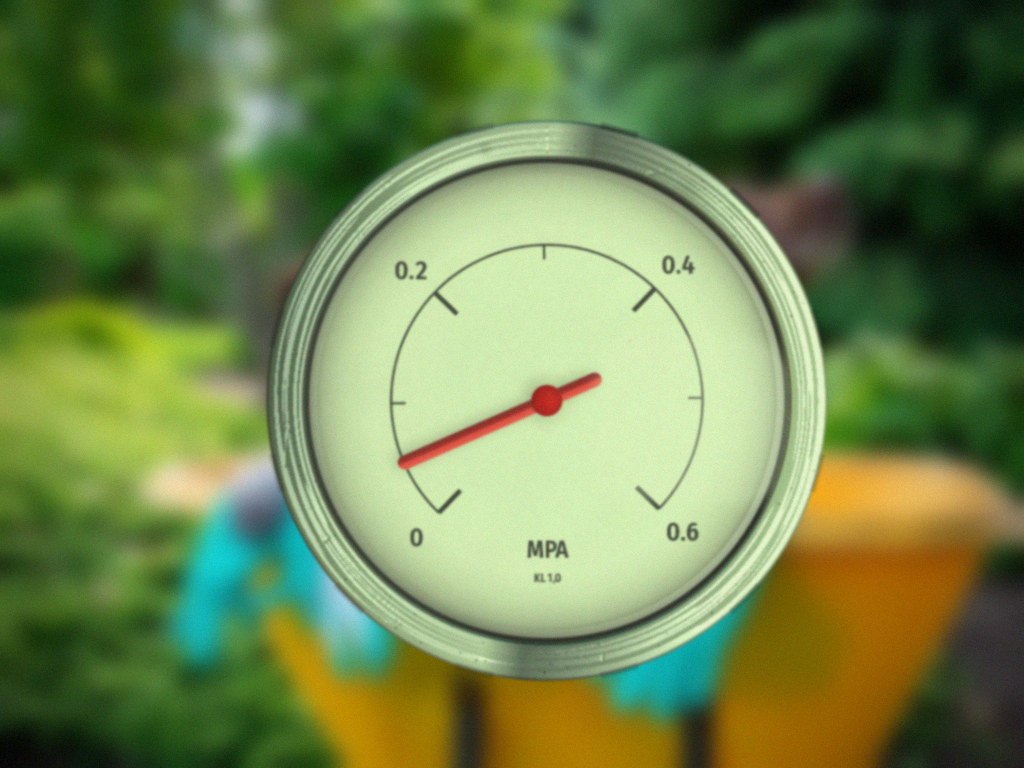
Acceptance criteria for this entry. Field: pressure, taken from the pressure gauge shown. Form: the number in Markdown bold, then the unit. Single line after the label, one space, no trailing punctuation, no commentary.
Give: **0.05** MPa
